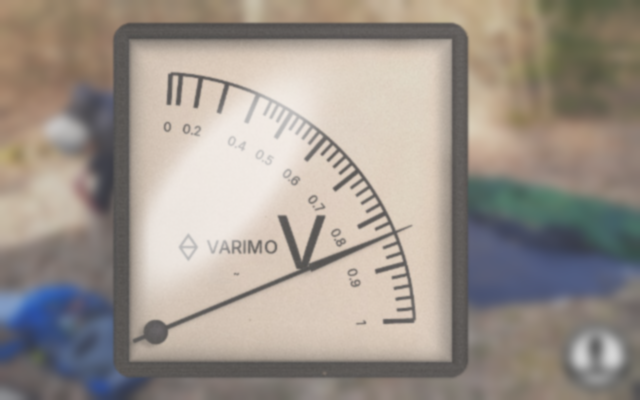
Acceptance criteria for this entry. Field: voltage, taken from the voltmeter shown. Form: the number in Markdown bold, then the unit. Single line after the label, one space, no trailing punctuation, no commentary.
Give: **0.84** V
